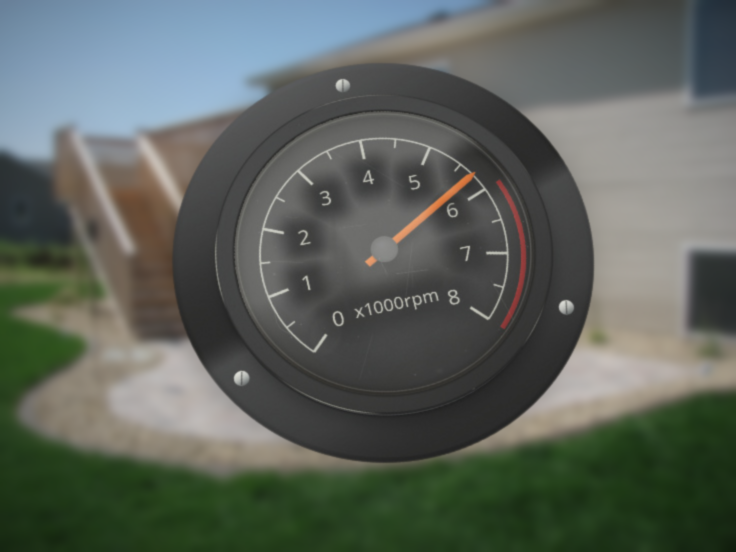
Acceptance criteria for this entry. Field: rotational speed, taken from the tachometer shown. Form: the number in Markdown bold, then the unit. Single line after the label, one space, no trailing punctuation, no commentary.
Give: **5750** rpm
